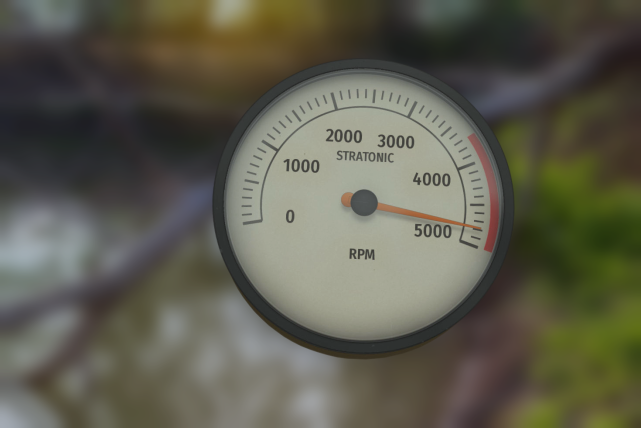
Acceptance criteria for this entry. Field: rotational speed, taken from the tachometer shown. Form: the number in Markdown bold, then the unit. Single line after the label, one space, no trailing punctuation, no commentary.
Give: **4800** rpm
